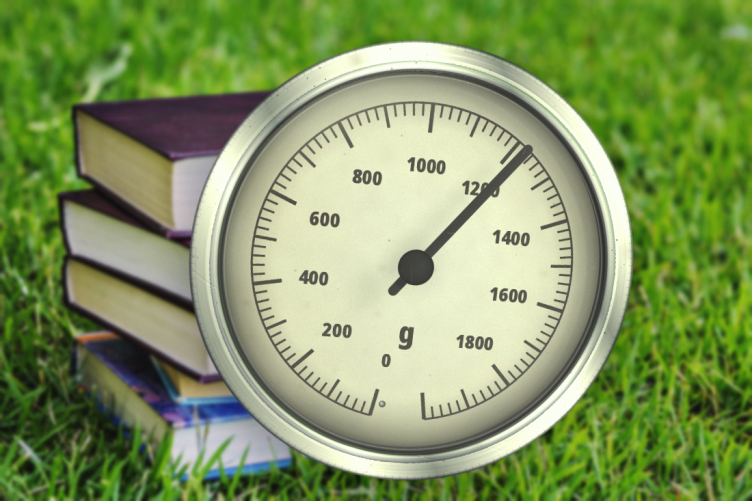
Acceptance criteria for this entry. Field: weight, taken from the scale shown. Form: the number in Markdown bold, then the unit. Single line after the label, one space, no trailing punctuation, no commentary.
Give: **1220** g
